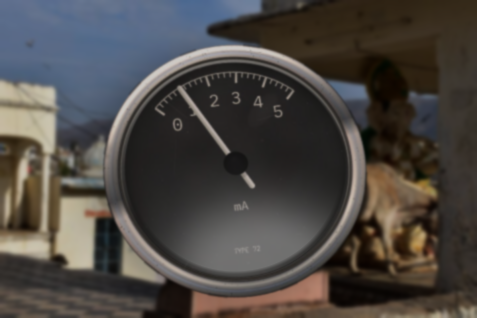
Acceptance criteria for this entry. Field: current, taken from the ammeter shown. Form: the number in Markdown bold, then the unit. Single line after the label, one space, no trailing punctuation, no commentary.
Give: **1** mA
